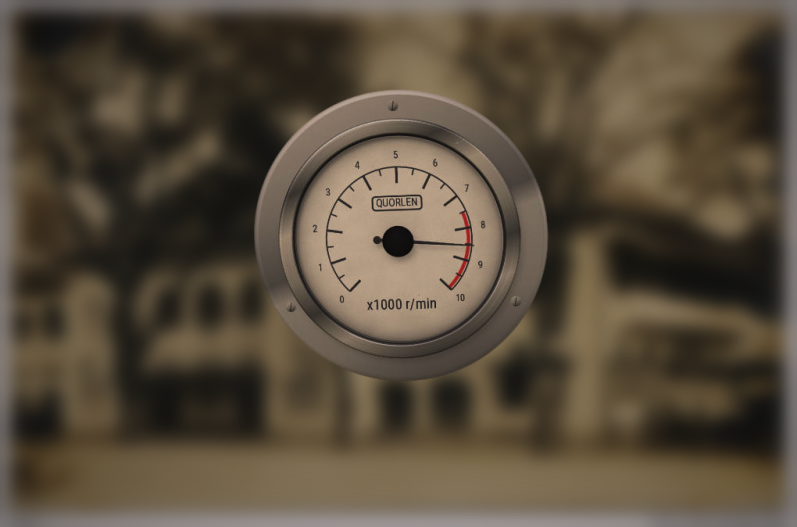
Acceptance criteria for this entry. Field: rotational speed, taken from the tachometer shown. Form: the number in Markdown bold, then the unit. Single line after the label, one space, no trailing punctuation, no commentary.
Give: **8500** rpm
